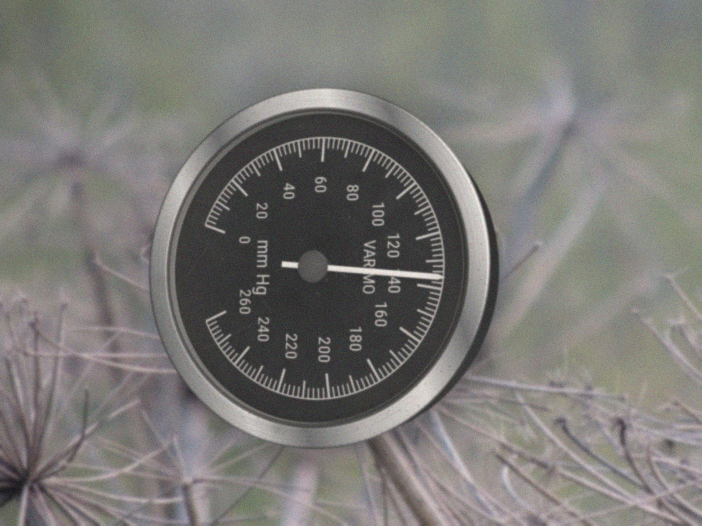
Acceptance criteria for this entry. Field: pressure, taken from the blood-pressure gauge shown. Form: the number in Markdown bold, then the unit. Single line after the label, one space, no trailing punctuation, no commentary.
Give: **136** mmHg
